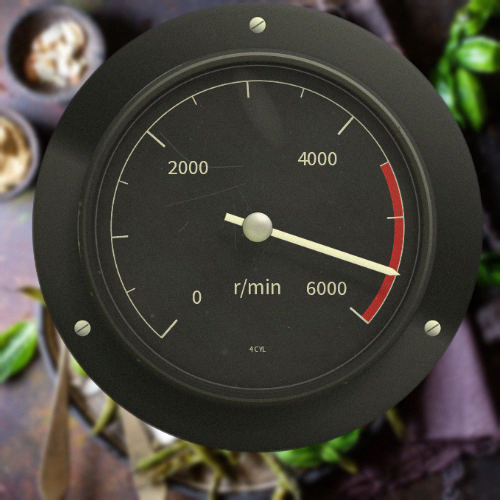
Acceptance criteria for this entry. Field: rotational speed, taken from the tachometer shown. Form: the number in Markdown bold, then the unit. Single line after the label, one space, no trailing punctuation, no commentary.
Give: **5500** rpm
